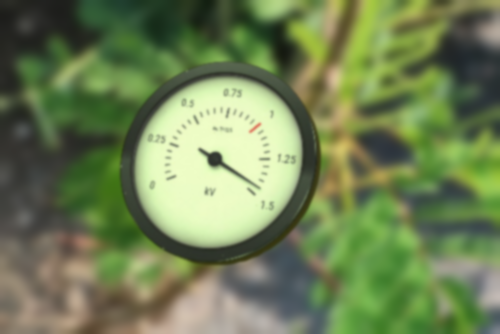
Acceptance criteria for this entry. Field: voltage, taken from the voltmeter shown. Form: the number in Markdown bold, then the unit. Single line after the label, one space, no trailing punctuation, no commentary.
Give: **1.45** kV
